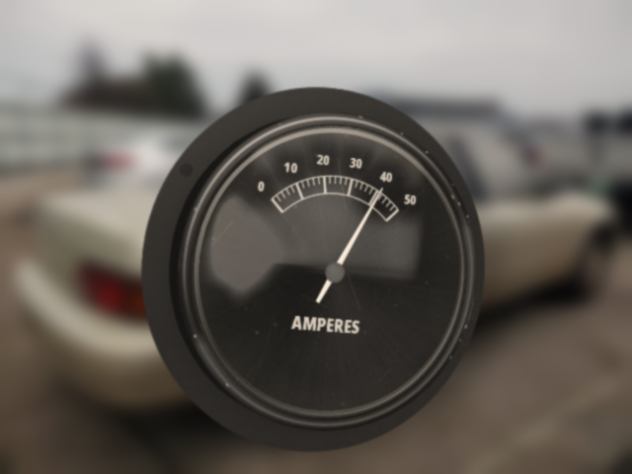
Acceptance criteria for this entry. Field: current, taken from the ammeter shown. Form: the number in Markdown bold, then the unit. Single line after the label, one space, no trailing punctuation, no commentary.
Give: **40** A
